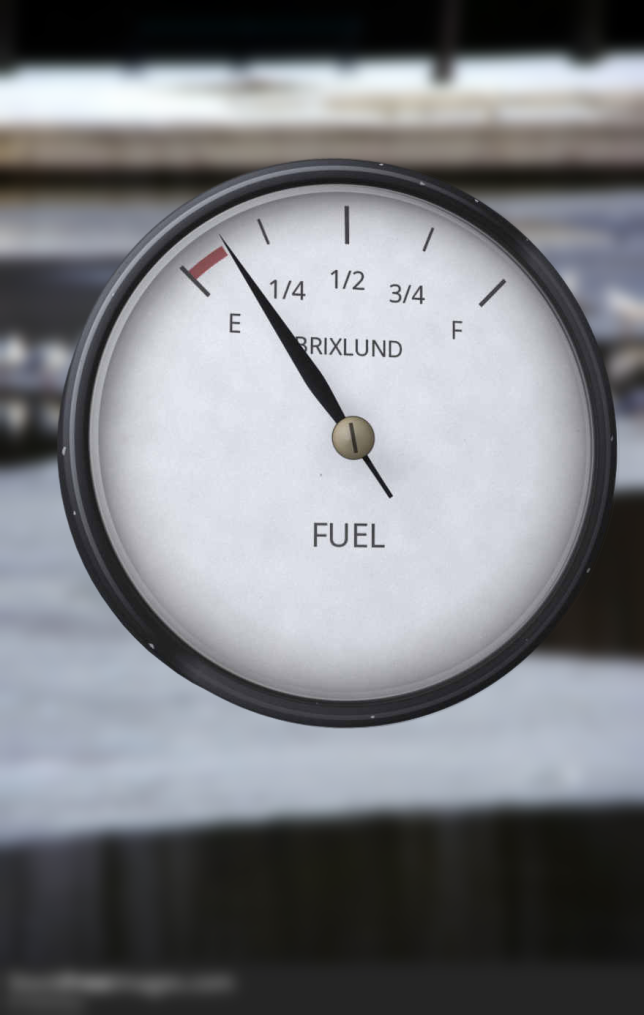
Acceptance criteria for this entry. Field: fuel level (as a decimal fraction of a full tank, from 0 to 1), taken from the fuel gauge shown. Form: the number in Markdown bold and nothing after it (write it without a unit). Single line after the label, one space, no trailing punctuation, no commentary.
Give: **0.125**
